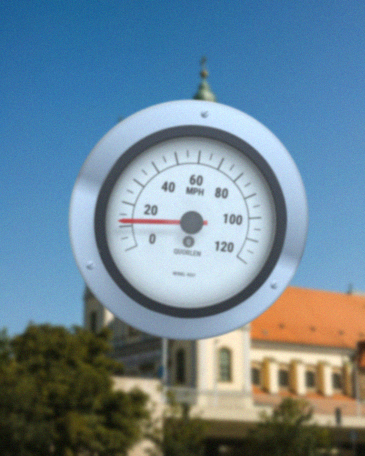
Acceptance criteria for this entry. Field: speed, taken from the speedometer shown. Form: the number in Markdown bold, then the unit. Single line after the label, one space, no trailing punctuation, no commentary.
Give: **12.5** mph
